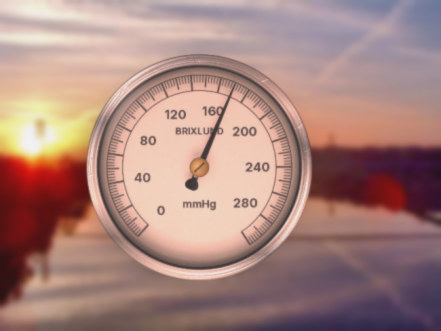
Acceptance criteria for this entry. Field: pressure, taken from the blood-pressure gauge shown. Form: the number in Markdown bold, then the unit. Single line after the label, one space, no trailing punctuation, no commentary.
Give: **170** mmHg
